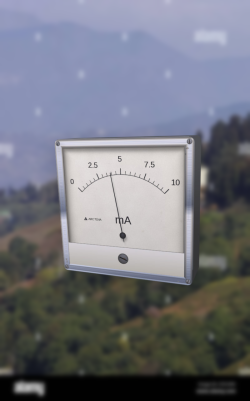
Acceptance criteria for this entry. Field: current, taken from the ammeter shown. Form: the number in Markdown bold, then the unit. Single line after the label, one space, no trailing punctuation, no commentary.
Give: **4** mA
